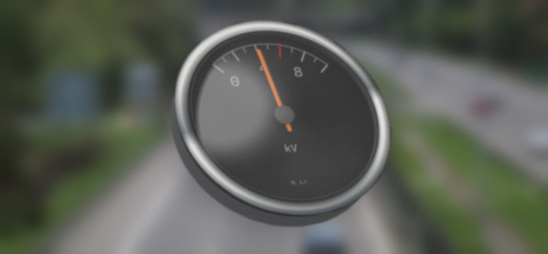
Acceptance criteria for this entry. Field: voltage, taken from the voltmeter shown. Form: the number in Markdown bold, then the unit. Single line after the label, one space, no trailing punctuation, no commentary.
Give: **4** kV
